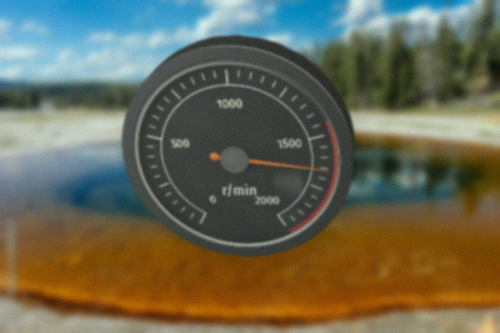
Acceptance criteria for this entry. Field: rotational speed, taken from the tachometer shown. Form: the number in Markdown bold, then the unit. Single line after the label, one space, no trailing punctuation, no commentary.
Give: **1650** rpm
